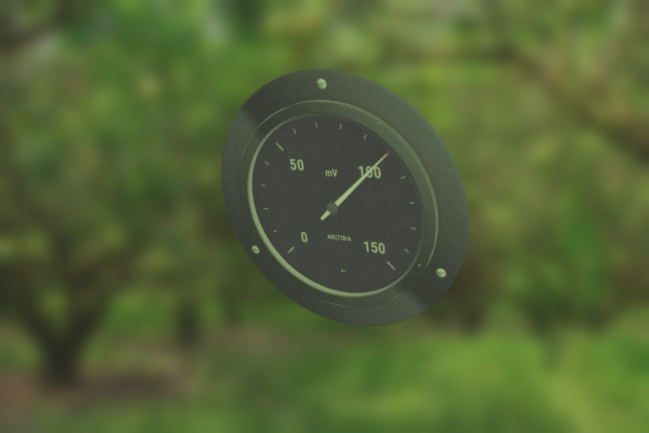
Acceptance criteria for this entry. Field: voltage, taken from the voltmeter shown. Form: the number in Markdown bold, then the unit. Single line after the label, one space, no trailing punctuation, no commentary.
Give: **100** mV
